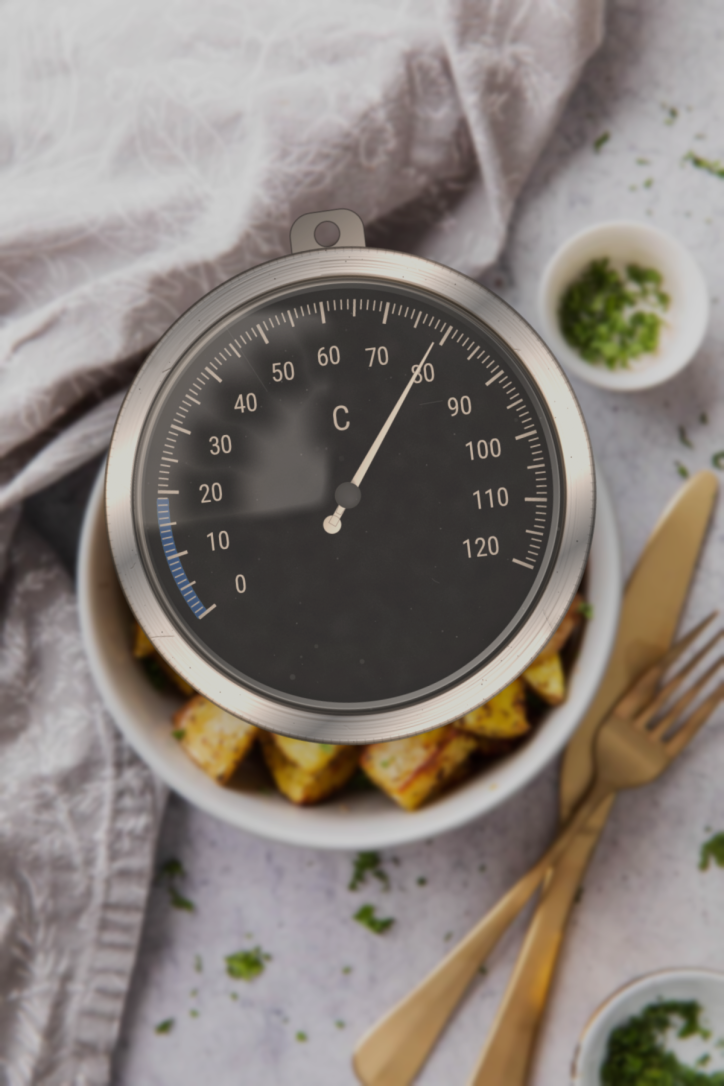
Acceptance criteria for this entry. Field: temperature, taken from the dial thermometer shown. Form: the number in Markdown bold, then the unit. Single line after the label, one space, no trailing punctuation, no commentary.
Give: **79** °C
